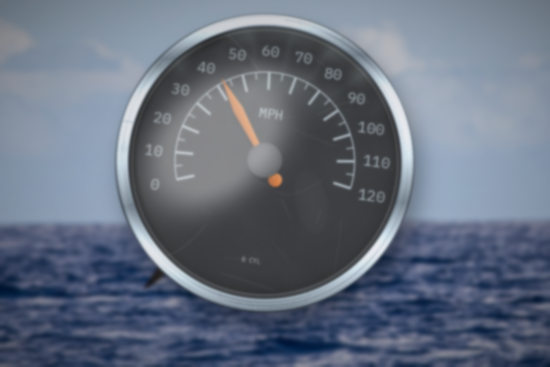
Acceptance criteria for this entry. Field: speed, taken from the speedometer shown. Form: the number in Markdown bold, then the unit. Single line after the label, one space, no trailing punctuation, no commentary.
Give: **42.5** mph
